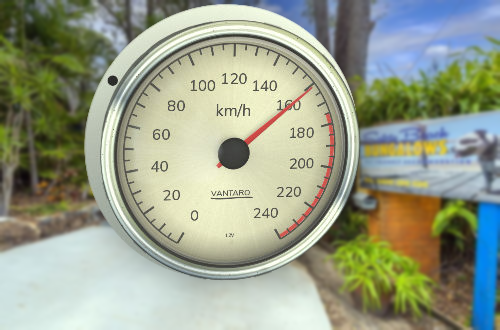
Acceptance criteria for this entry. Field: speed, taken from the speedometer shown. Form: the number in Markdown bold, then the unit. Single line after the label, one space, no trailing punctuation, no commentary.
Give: **160** km/h
